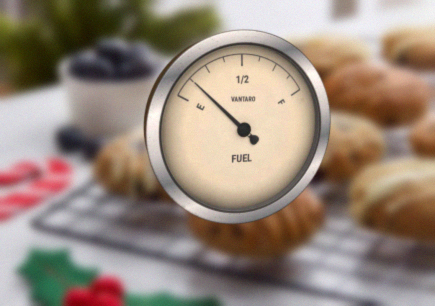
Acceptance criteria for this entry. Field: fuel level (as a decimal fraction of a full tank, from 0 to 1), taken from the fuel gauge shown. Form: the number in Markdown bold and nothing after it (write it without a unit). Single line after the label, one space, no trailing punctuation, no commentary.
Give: **0.125**
